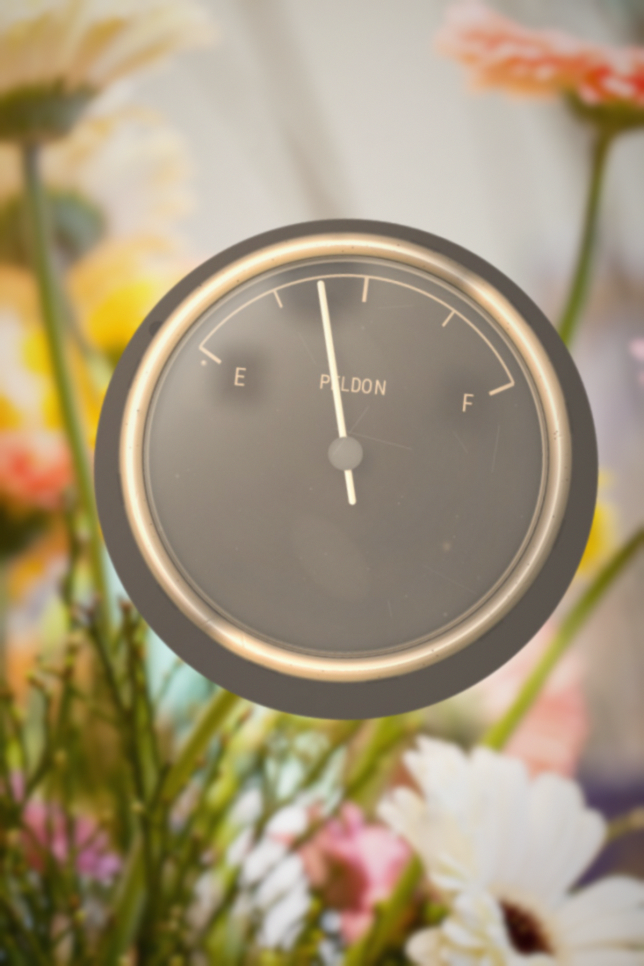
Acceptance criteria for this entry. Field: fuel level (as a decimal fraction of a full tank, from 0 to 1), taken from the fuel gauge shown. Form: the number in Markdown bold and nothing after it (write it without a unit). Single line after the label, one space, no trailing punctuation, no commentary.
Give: **0.375**
